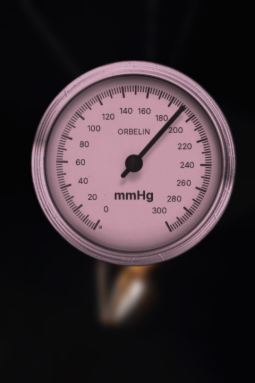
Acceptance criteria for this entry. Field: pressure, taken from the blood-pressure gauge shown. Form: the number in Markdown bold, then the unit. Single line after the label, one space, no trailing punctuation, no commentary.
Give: **190** mmHg
